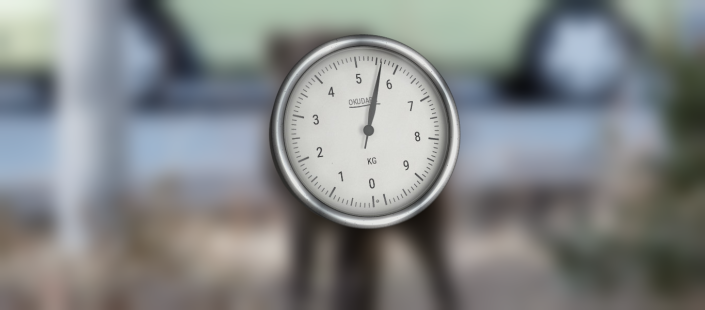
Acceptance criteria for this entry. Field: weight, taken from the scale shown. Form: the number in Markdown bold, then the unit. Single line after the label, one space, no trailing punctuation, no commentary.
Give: **5.6** kg
